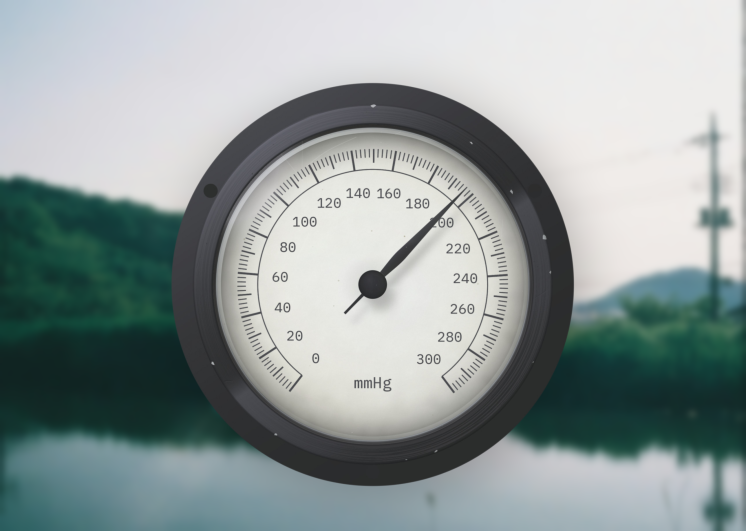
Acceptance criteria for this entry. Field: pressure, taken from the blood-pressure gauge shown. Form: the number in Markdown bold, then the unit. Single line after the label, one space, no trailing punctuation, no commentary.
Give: **196** mmHg
